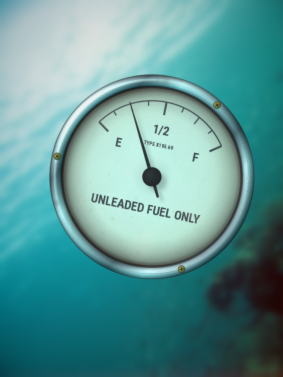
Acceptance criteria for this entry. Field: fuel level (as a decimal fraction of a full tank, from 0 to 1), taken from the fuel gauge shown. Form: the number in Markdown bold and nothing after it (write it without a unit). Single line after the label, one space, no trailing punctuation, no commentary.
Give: **0.25**
